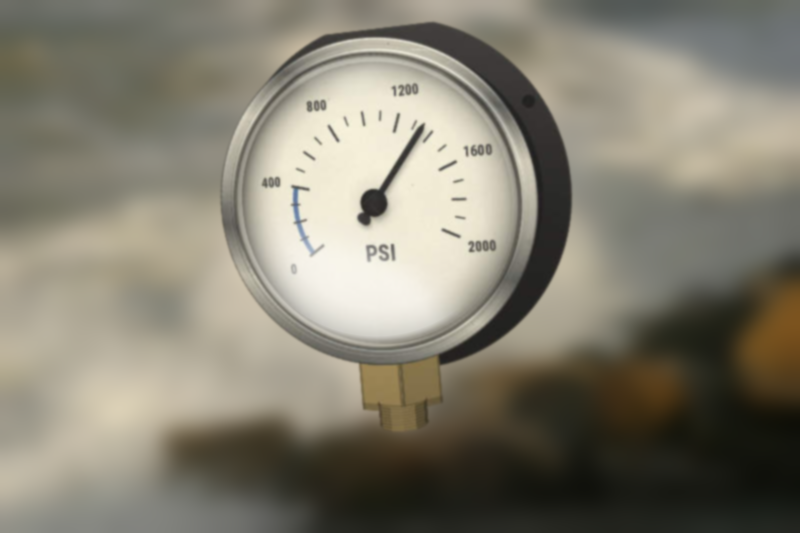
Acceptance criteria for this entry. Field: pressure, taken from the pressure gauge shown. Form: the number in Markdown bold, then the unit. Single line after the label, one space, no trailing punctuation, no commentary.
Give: **1350** psi
